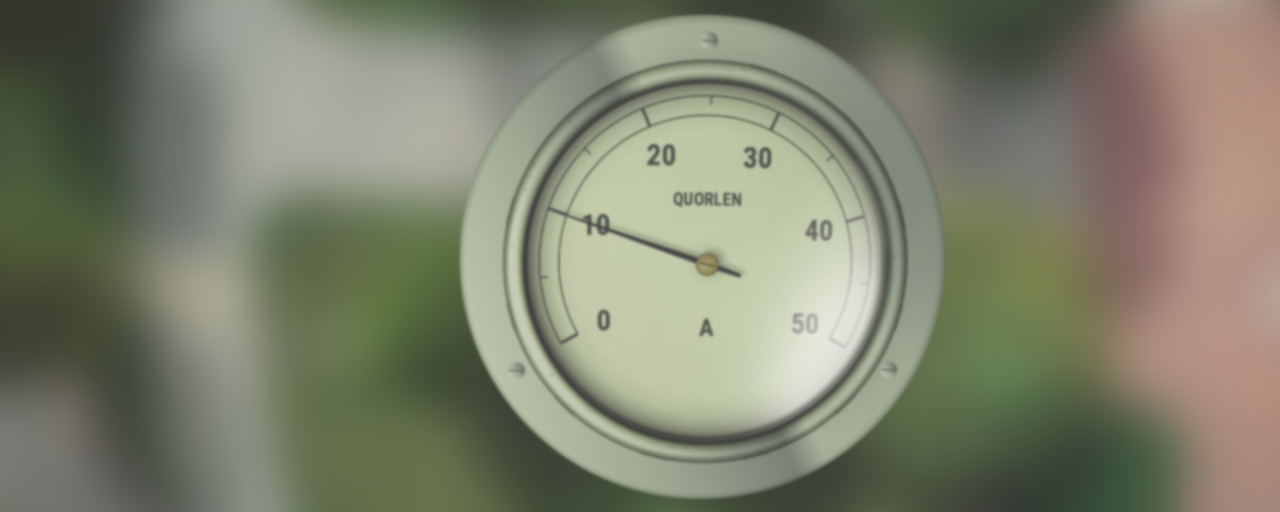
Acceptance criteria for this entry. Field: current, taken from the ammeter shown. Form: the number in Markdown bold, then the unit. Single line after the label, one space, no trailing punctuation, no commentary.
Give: **10** A
